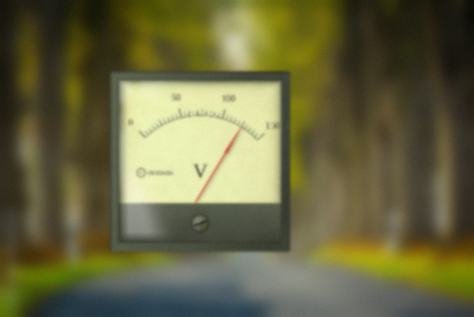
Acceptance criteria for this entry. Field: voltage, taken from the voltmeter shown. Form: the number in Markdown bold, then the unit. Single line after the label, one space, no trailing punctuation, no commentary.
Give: **125** V
